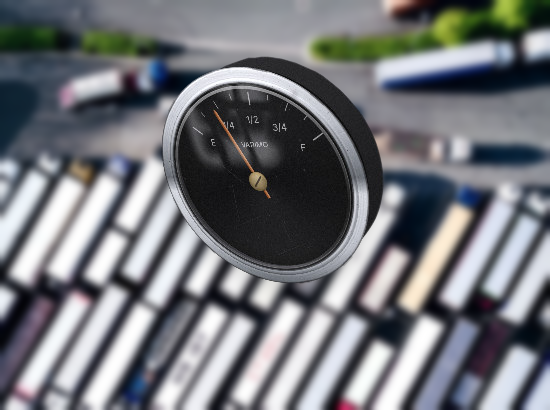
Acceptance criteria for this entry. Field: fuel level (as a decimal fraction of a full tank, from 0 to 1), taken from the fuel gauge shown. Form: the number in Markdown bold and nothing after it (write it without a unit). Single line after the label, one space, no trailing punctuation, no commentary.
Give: **0.25**
